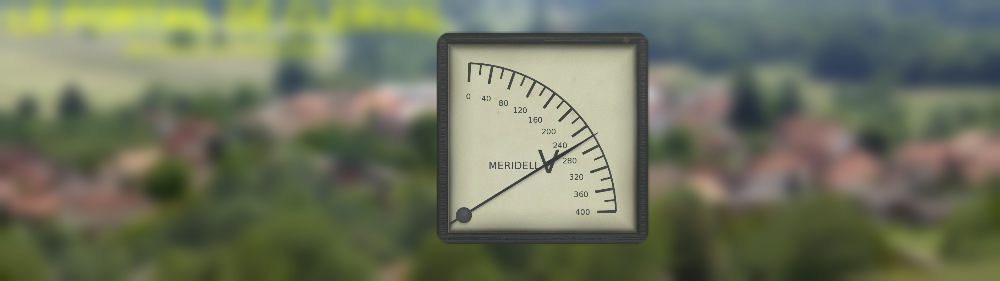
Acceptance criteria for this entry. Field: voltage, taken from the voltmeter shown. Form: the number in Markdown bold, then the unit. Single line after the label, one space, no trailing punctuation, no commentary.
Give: **260** V
